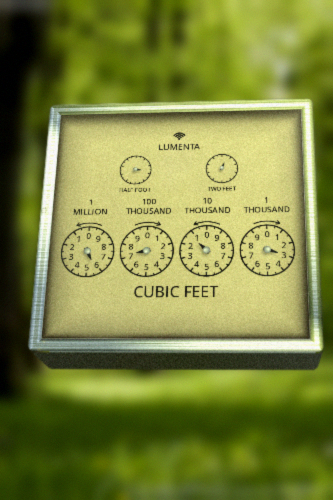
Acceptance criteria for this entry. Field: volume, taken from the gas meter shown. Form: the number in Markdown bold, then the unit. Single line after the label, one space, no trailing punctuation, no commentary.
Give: **571300** ft³
